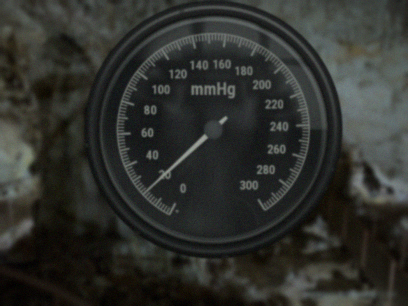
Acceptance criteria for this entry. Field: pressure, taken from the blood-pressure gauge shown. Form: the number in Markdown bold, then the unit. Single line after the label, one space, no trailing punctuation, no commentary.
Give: **20** mmHg
